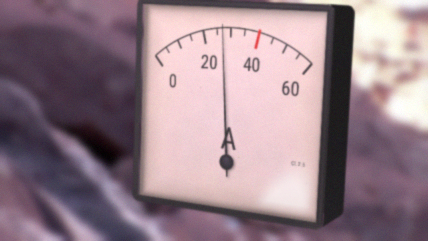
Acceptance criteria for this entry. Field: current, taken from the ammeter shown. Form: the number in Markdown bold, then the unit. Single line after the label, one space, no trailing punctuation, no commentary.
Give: **27.5** A
